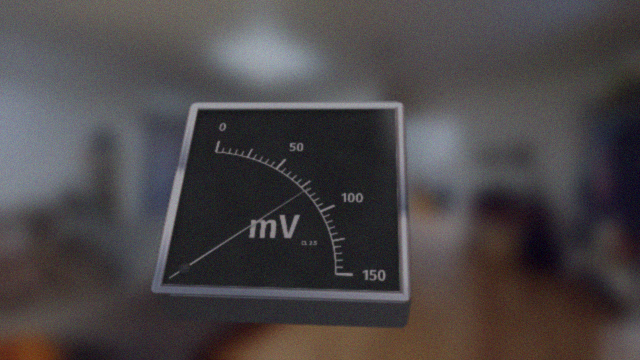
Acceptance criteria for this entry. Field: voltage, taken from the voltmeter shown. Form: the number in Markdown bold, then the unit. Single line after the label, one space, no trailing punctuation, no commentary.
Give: **80** mV
